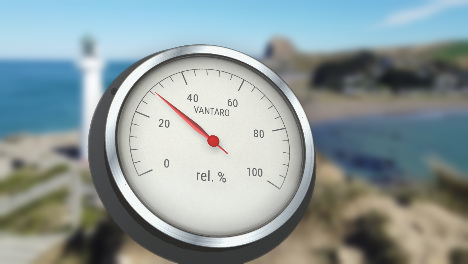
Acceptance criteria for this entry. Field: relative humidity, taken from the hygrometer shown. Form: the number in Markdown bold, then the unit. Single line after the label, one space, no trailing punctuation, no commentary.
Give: **28** %
